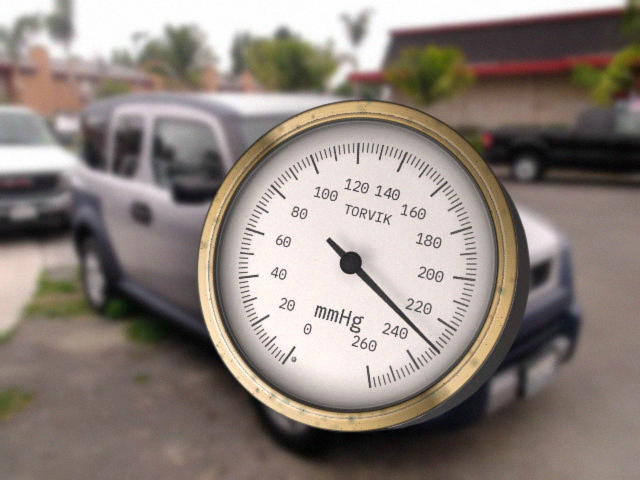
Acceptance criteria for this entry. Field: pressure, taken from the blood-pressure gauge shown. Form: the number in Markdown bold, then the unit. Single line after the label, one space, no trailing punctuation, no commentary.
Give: **230** mmHg
